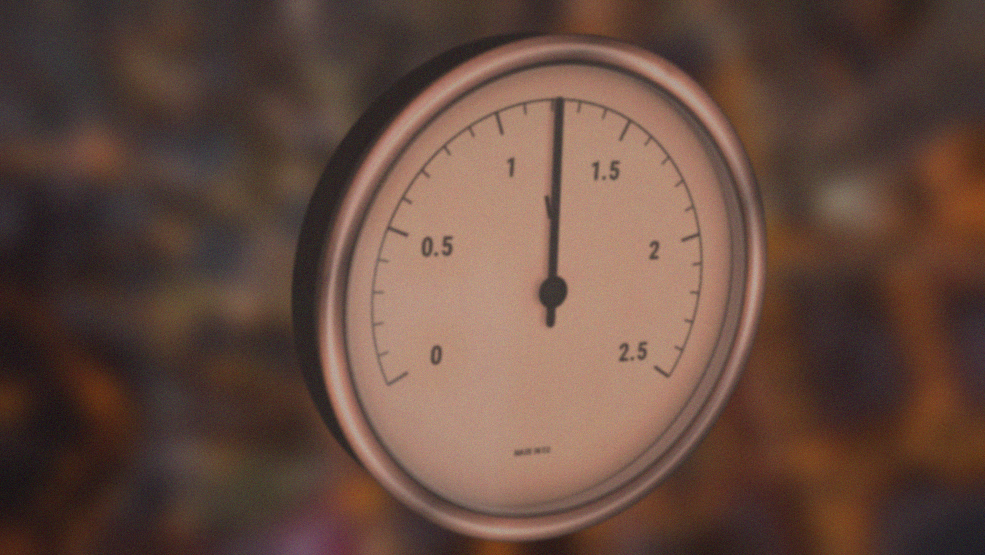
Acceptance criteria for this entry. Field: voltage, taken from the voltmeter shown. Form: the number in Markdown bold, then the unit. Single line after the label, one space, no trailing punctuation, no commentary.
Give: **1.2** V
